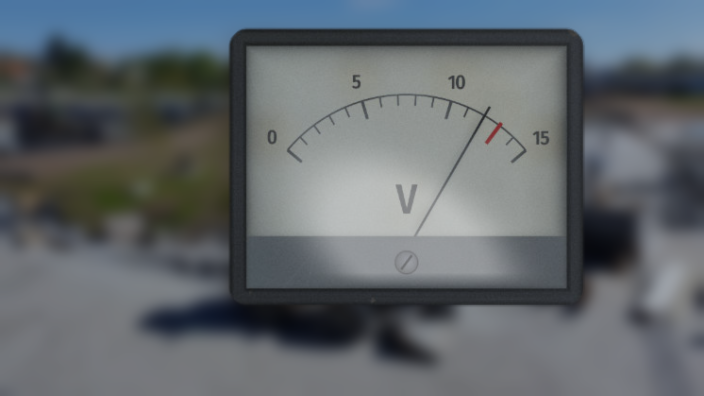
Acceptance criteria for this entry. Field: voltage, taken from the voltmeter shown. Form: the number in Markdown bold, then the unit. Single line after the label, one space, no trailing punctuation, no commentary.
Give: **12** V
